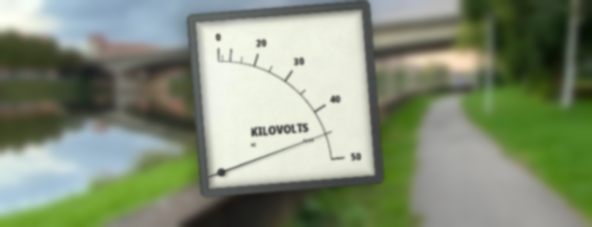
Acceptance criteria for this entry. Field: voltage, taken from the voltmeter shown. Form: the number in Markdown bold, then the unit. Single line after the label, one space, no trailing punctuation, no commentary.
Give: **45** kV
